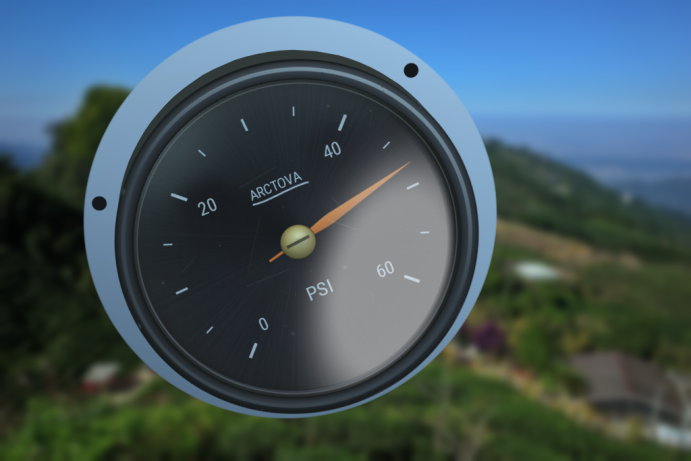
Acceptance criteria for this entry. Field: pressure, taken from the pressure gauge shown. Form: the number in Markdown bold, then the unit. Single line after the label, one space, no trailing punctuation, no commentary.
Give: **47.5** psi
